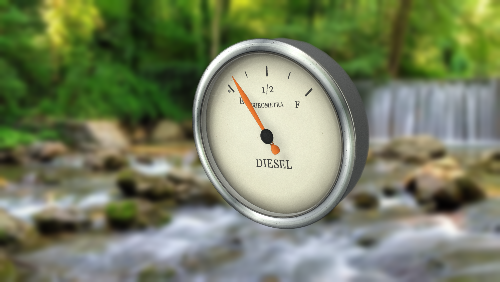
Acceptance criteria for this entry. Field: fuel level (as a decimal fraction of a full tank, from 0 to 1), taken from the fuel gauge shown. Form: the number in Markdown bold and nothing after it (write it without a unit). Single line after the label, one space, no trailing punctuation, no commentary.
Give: **0.125**
